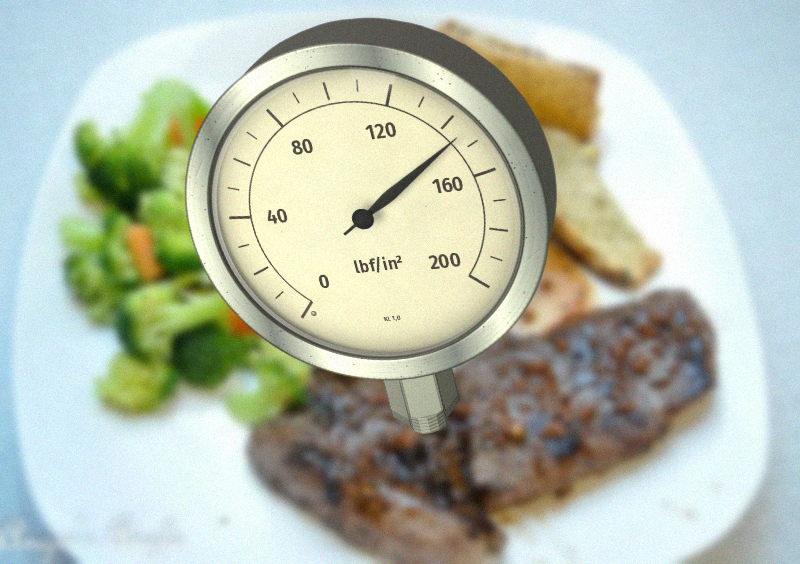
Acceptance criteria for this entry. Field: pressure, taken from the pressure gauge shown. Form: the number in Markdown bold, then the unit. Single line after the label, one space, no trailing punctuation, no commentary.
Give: **145** psi
